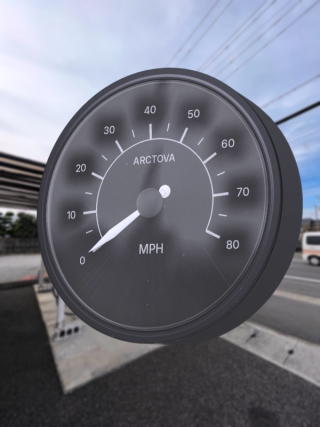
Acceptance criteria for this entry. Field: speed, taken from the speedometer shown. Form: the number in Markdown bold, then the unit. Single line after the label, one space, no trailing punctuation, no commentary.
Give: **0** mph
